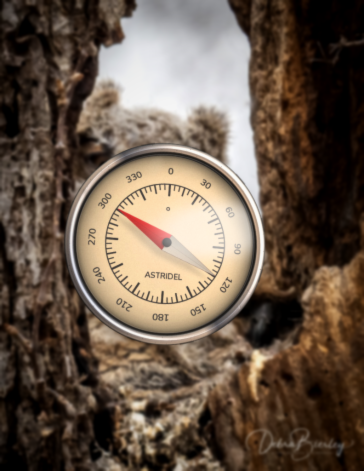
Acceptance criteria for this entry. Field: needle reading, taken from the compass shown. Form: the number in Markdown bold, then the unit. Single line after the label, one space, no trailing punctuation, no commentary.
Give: **300** °
